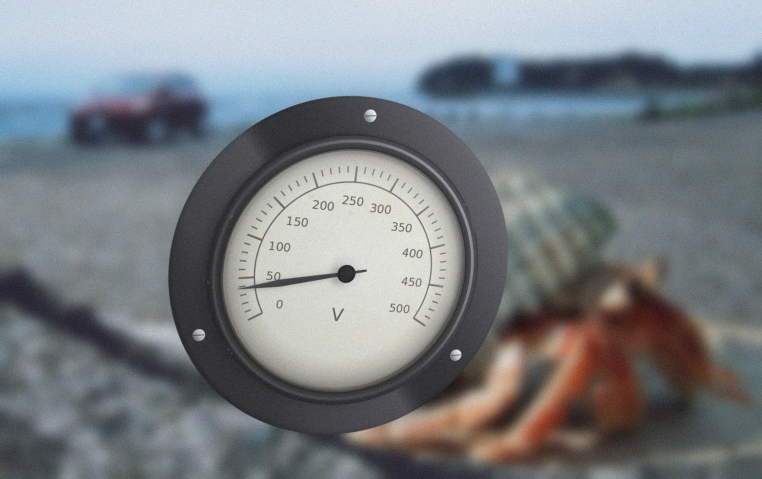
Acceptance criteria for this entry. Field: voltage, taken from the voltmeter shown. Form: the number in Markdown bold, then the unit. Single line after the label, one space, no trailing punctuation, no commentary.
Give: **40** V
